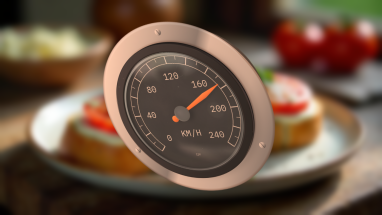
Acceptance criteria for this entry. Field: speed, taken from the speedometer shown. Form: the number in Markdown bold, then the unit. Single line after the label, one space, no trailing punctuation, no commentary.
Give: **175** km/h
